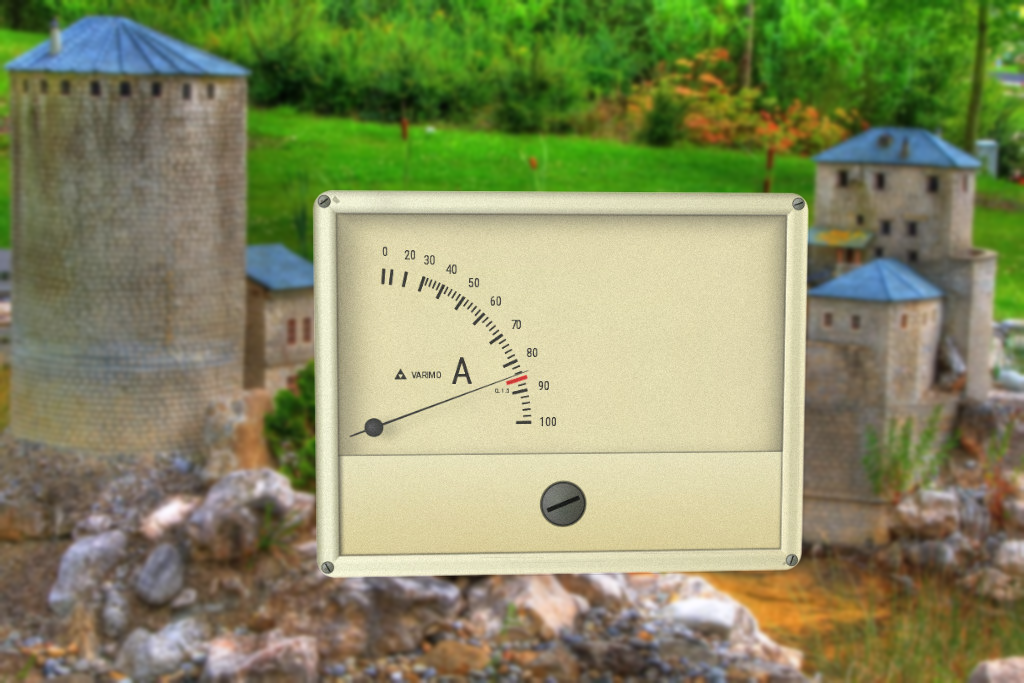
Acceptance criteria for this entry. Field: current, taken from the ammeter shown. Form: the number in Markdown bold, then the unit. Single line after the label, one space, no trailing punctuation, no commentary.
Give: **84** A
